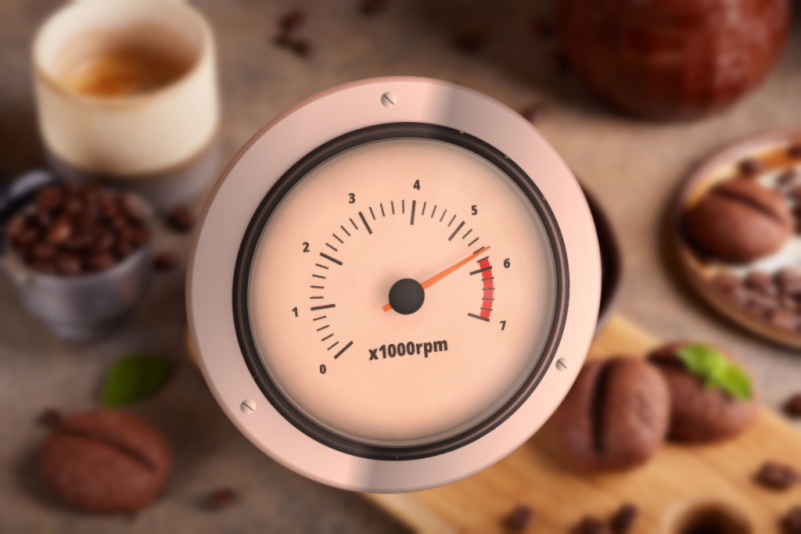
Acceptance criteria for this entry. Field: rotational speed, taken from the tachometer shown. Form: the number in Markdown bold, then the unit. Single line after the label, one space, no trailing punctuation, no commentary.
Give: **5600** rpm
